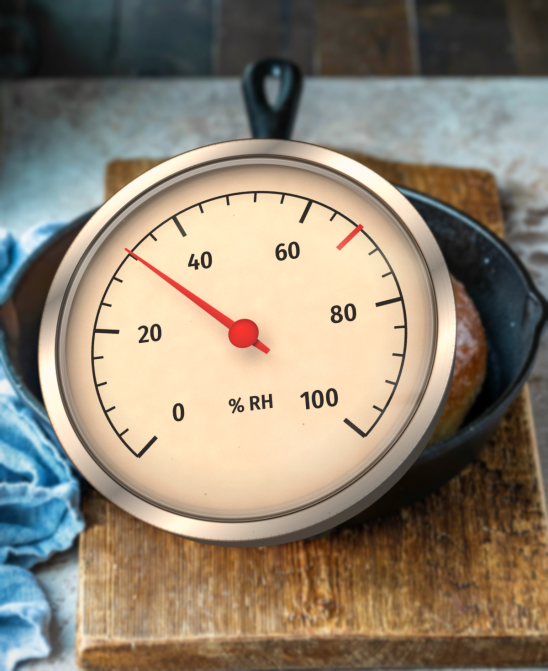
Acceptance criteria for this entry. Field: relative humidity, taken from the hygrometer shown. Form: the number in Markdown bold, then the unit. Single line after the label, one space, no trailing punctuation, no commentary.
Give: **32** %
